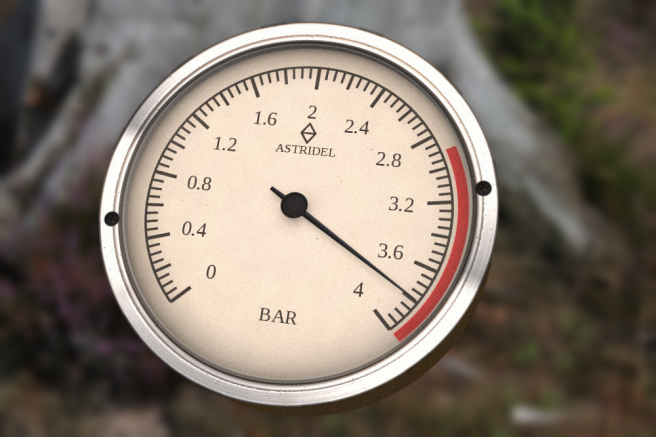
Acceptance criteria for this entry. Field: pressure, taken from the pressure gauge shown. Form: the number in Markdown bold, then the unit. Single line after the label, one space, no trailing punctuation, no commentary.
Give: **3.8** bar
